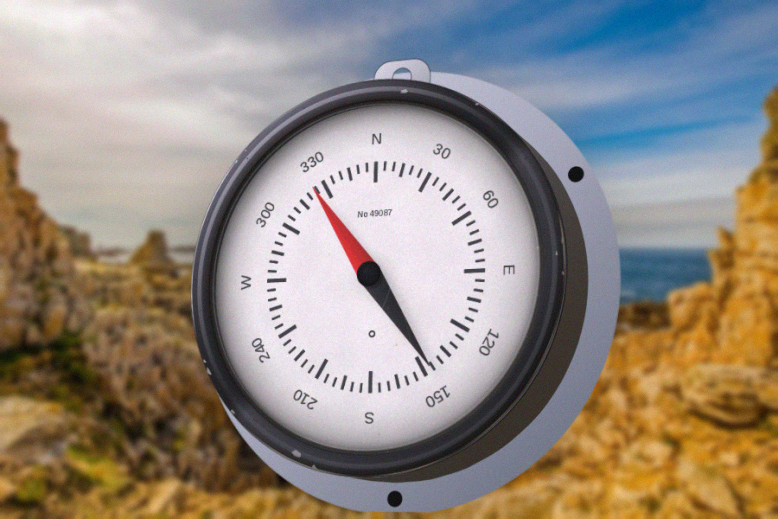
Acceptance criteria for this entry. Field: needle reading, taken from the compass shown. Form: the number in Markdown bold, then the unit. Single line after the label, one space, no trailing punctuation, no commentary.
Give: **325** °
